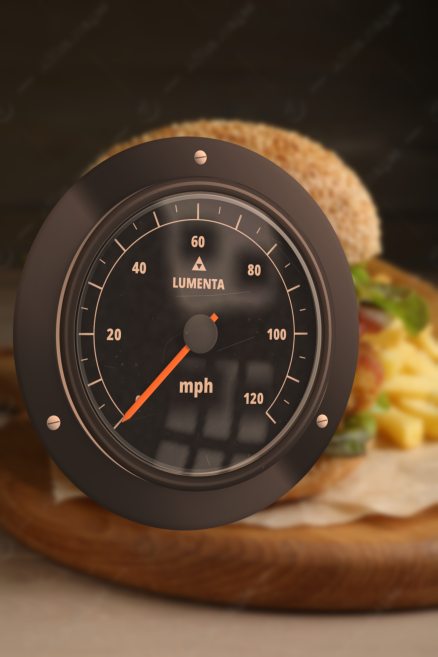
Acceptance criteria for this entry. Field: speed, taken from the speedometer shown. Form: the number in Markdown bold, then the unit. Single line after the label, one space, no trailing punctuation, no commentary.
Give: **0** mph
